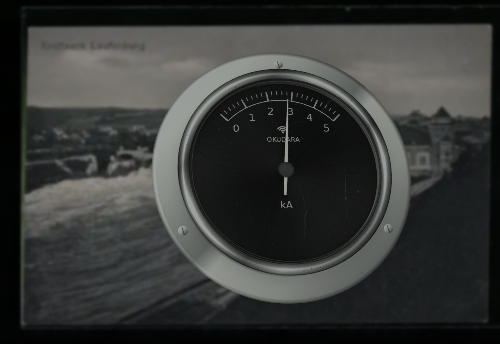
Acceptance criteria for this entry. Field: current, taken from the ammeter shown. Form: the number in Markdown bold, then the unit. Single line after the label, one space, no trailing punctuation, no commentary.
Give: **2.8** kA
